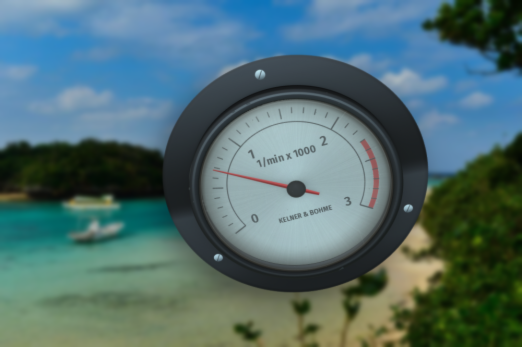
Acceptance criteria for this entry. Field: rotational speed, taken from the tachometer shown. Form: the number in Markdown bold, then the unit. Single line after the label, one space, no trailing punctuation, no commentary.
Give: **700** rpm
